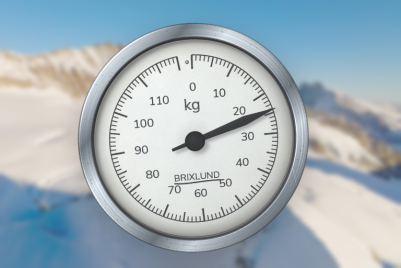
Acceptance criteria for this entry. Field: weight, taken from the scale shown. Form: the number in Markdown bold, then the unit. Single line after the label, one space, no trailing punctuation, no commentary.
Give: **24** kg
